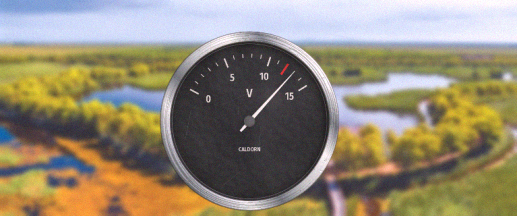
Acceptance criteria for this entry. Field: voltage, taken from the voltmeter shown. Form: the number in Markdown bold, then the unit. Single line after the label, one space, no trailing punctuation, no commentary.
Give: **13** V
